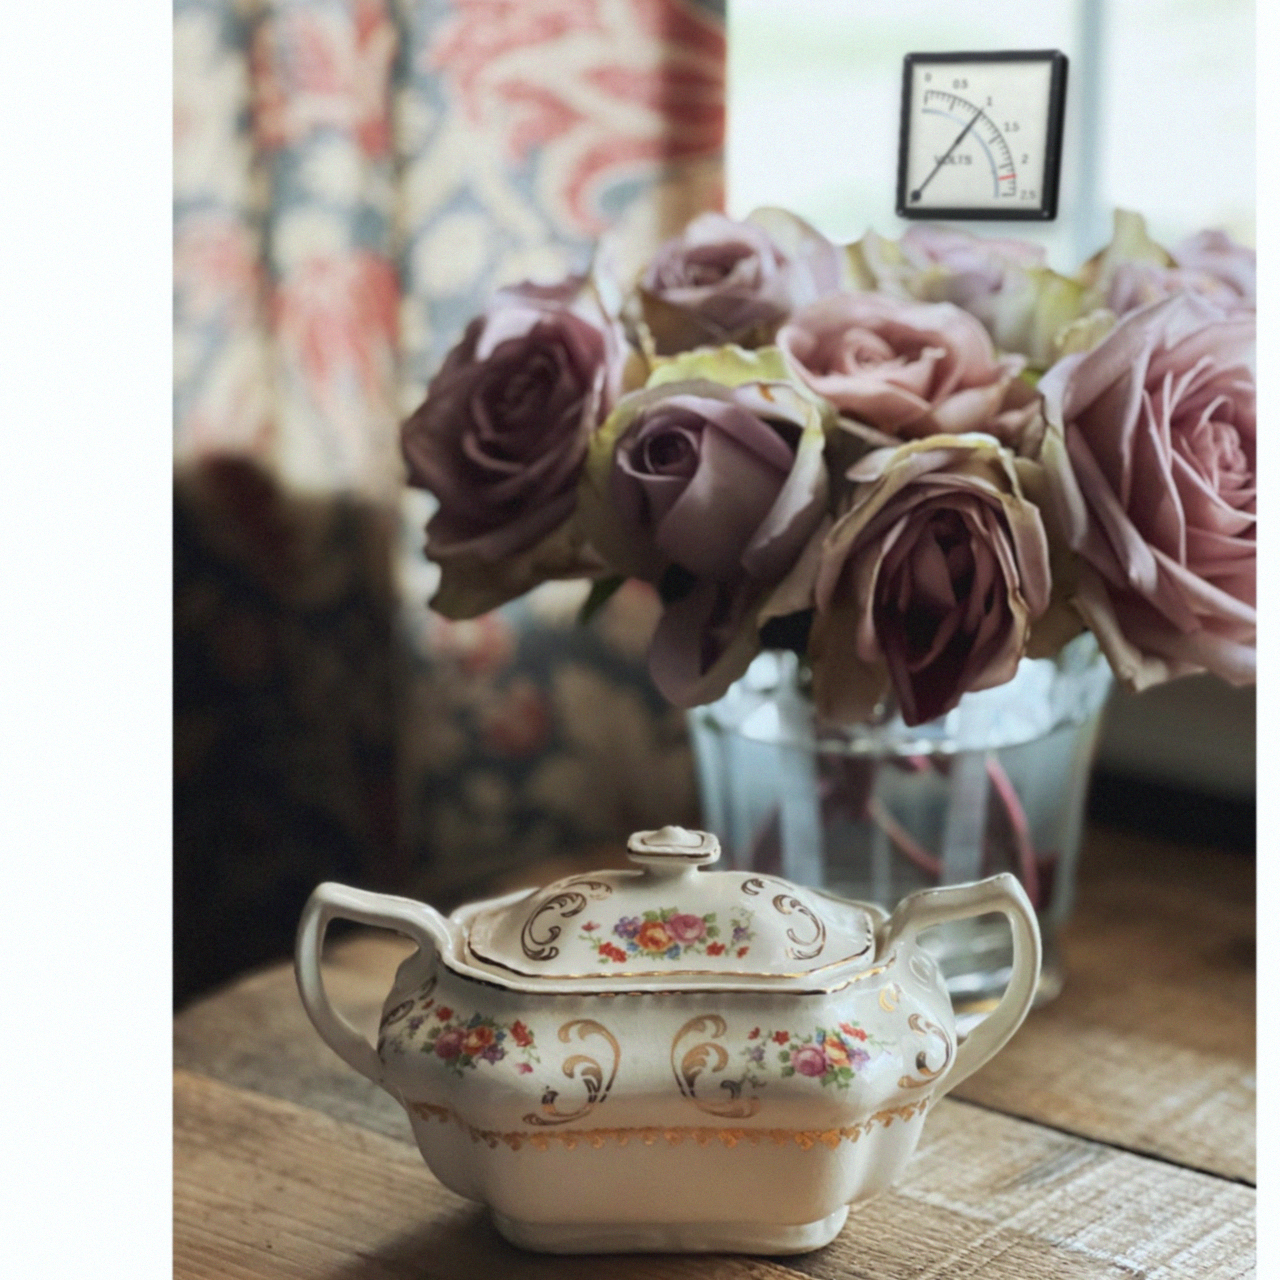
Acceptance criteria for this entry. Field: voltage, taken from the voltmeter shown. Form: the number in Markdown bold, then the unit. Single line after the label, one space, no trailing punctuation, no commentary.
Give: **1** V
